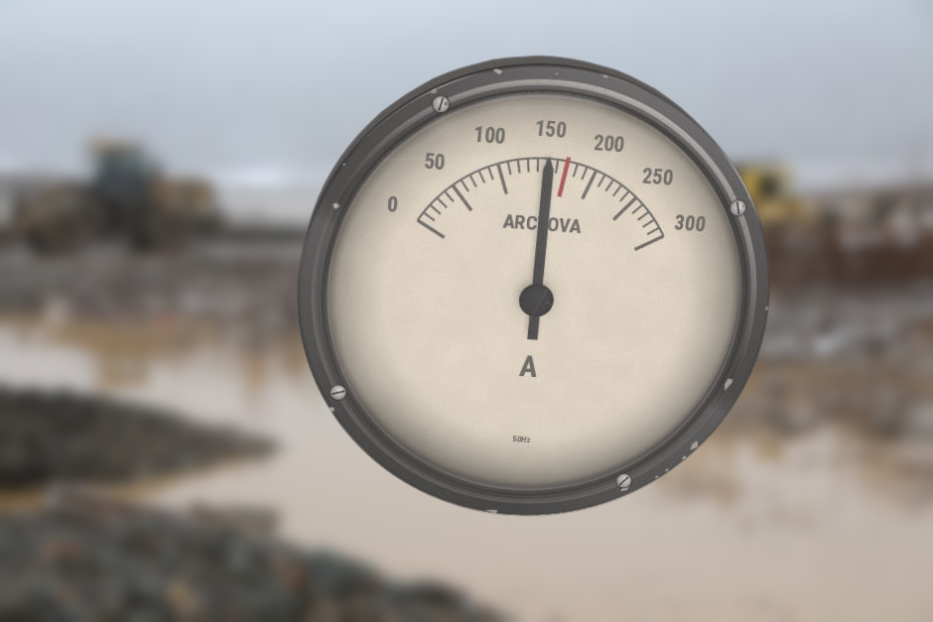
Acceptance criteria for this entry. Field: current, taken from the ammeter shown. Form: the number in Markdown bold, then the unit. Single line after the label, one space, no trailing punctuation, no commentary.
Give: **150** A
